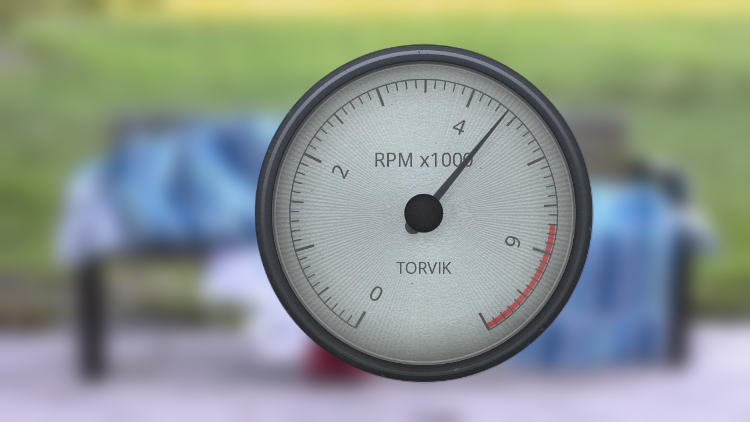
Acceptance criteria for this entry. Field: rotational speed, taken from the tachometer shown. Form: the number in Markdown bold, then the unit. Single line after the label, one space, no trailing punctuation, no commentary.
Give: **4400** rpm
